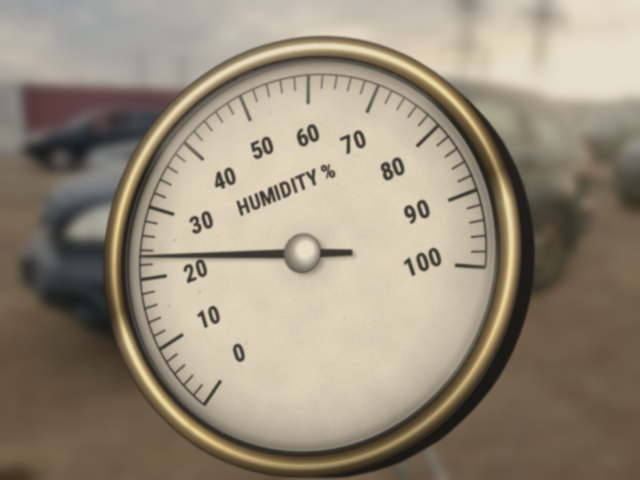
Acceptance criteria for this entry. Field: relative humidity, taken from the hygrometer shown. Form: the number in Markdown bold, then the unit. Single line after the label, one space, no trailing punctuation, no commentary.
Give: **23** %
